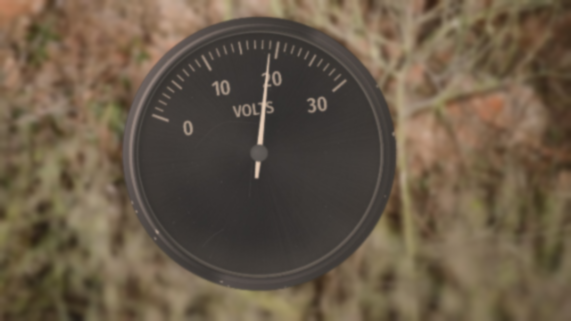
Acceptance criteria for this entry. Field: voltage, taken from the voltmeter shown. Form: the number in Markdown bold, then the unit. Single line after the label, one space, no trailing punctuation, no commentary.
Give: **19** V
